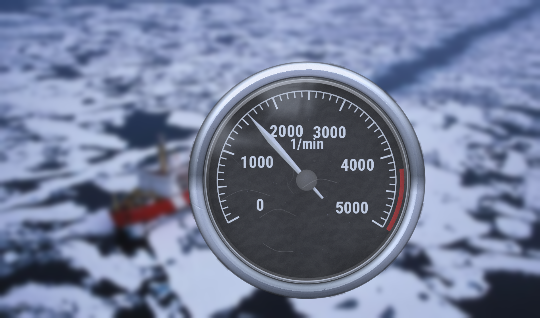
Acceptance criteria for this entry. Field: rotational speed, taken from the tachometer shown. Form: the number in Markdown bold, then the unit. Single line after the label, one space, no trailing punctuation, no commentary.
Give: **1600** rpm
